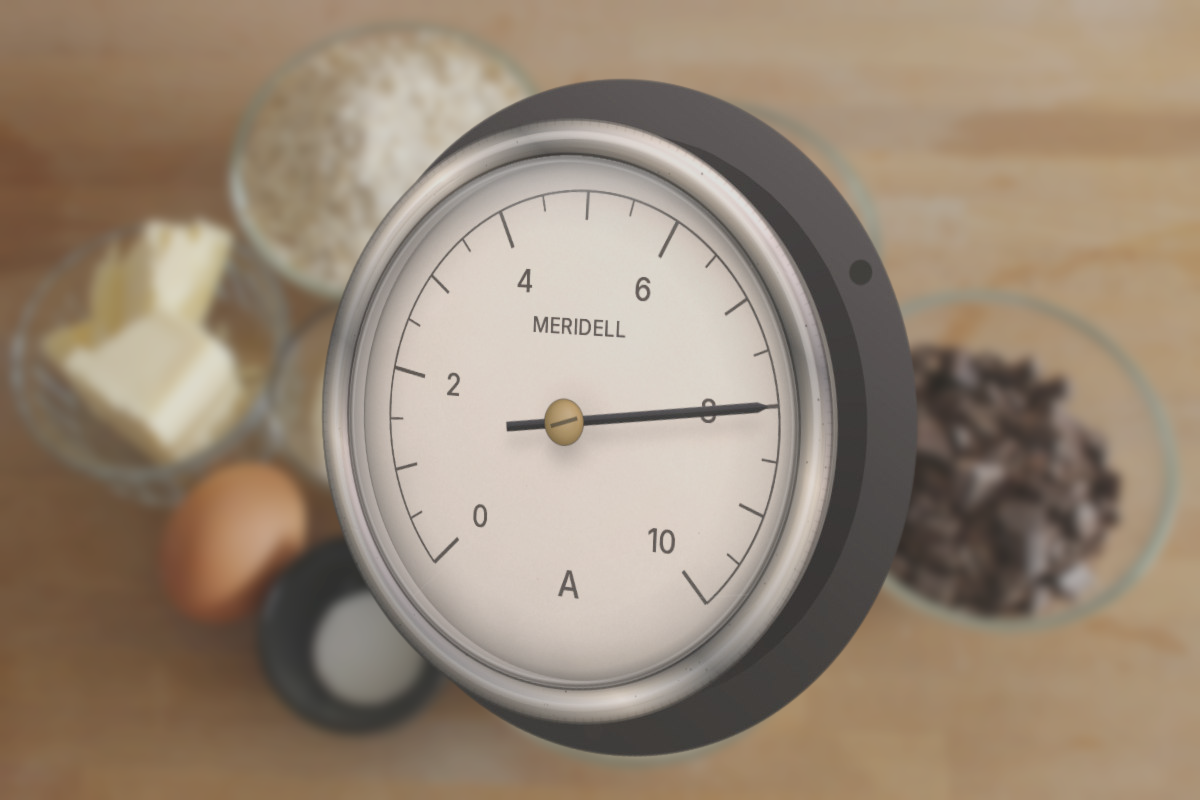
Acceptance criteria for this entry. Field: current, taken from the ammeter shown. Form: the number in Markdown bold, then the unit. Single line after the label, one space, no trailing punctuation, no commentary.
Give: **8** A
